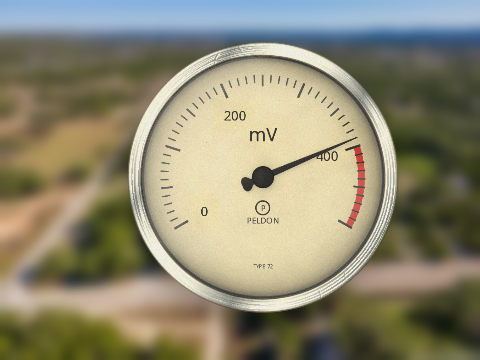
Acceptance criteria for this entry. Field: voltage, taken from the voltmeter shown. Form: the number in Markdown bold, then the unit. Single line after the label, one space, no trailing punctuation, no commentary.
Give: **390** mV
